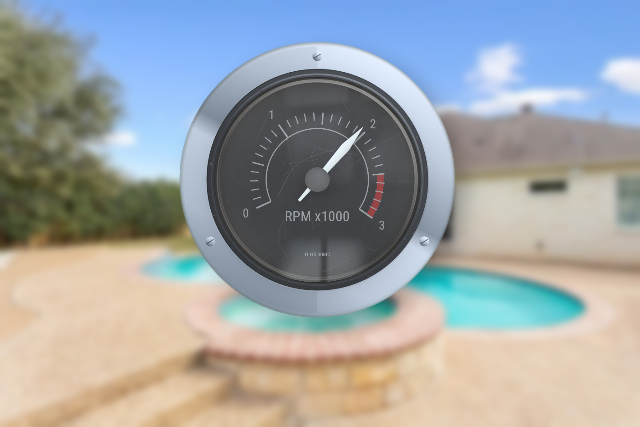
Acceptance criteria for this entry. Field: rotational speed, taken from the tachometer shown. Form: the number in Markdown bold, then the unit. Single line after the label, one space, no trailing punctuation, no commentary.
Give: **1950** rpm
